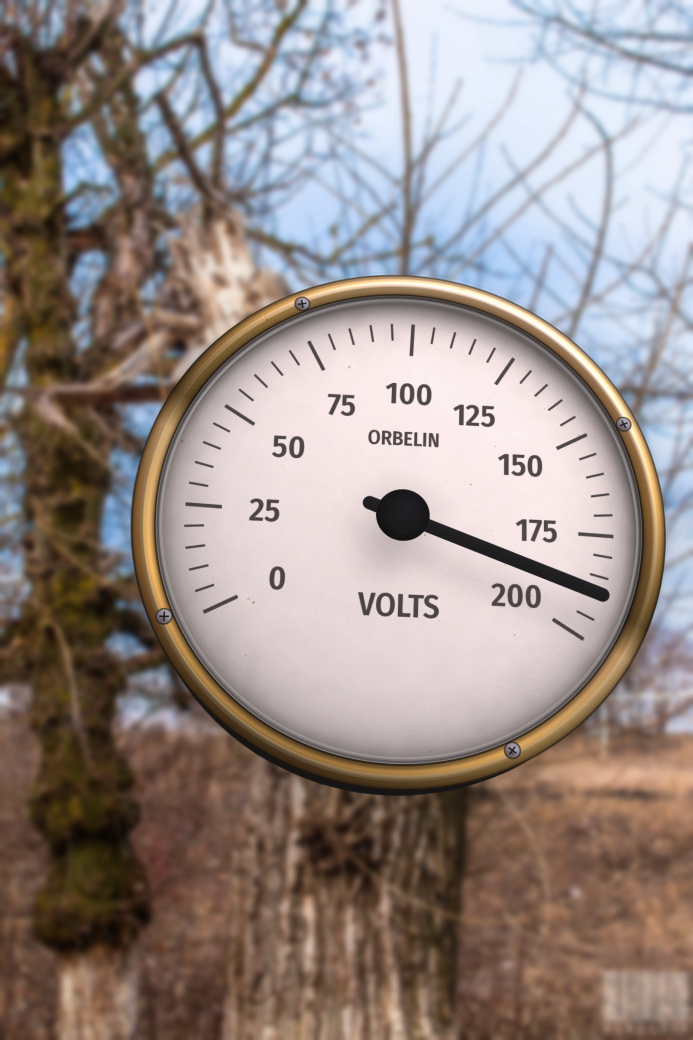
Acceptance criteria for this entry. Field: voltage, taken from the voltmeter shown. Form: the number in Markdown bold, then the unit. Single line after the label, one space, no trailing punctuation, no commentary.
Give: **190** V
